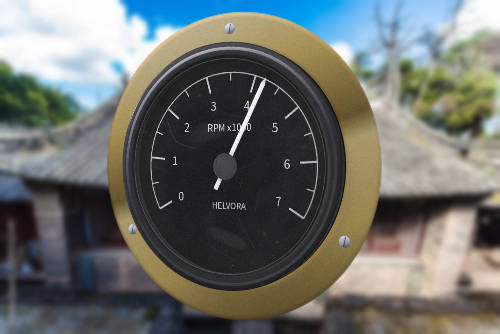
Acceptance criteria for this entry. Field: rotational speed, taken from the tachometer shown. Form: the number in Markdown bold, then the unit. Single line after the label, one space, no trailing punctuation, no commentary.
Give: **4250** rpm
